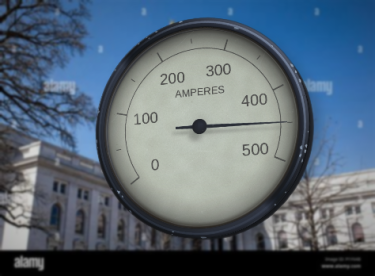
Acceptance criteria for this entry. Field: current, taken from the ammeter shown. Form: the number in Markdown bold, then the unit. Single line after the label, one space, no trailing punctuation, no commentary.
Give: **450** A
